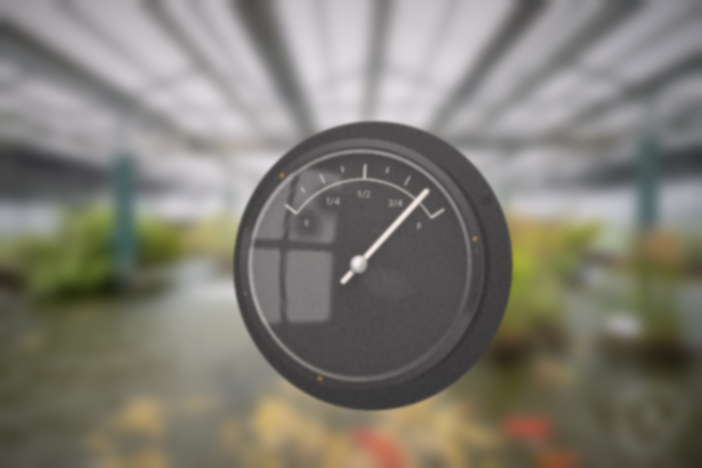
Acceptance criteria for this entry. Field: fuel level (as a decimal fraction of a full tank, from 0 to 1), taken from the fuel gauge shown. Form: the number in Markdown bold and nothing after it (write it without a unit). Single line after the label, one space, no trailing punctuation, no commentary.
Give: **0.875**
